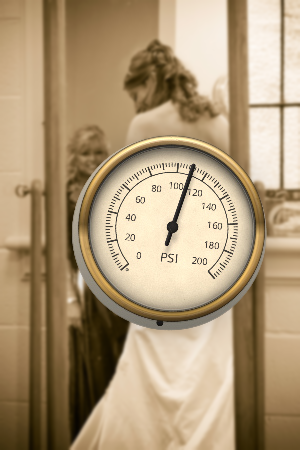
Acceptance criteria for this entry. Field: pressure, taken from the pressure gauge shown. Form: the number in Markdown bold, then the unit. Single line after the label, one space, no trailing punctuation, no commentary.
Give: **110** psi
